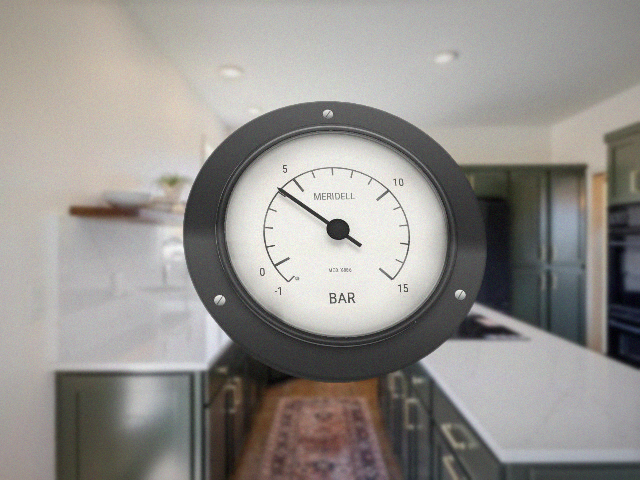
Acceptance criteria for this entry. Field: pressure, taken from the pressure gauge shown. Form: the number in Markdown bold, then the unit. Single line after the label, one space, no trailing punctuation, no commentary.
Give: **4** bar
